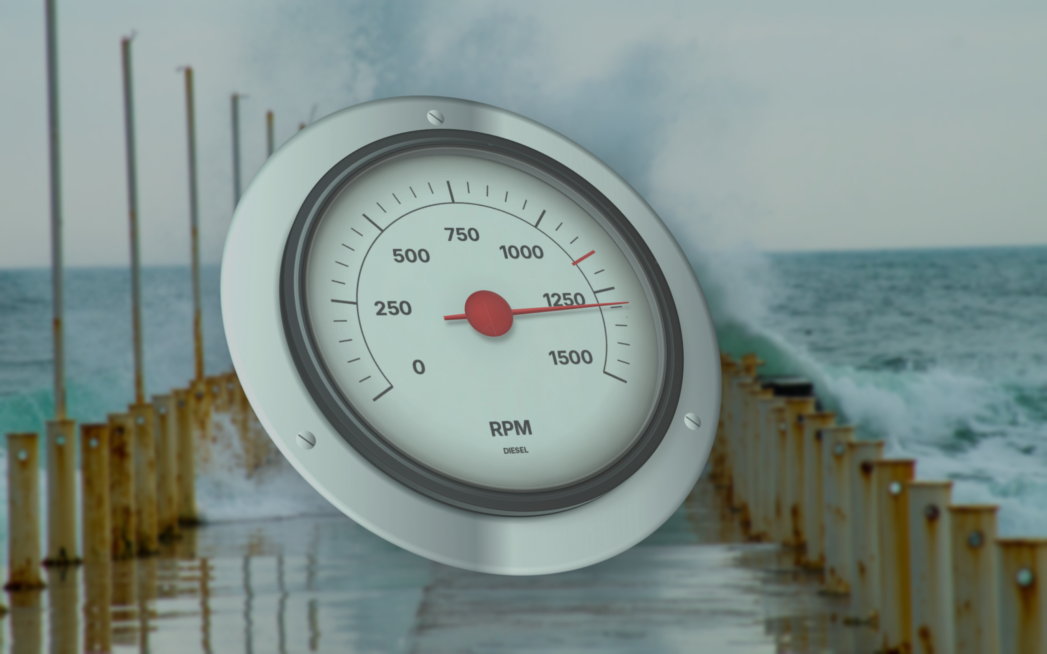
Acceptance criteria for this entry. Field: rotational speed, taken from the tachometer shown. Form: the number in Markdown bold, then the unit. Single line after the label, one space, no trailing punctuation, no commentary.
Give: **1300** rpm
